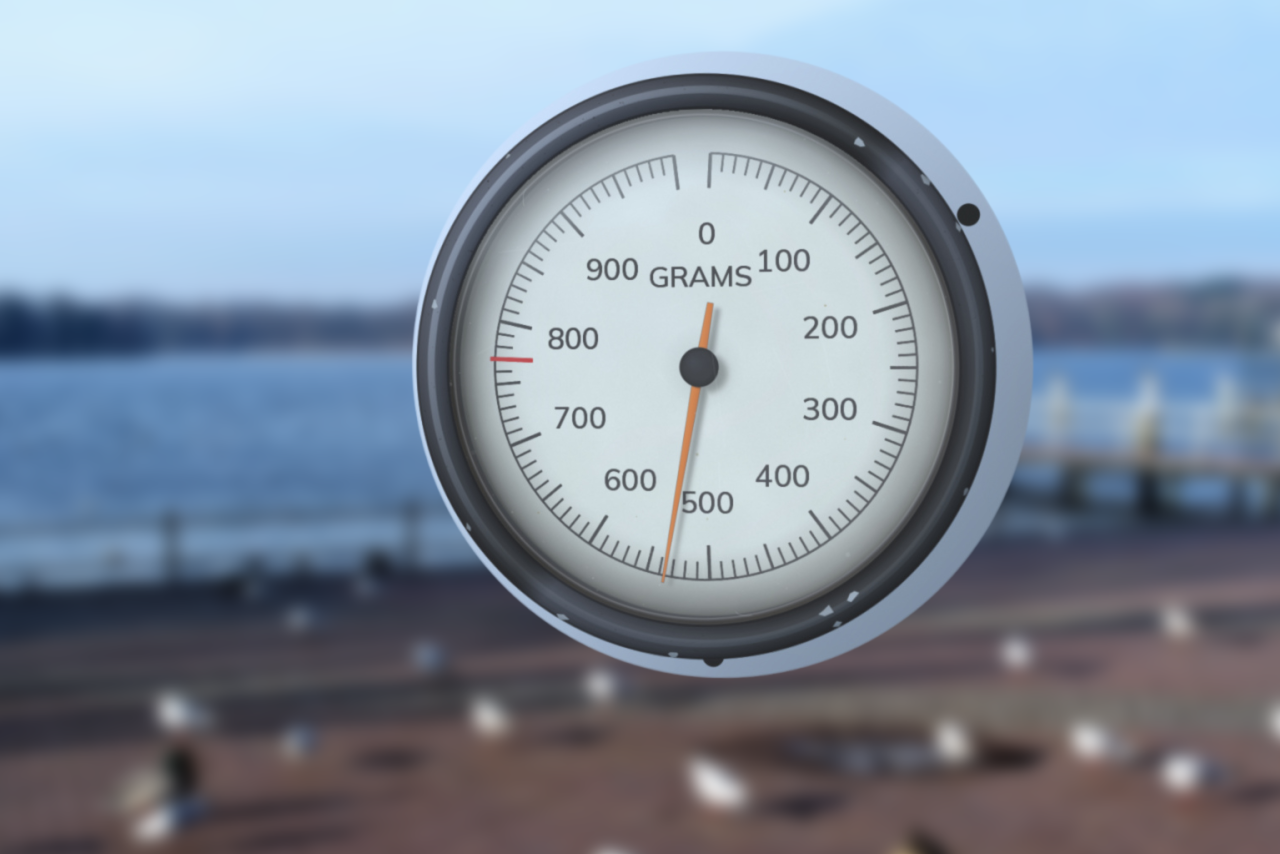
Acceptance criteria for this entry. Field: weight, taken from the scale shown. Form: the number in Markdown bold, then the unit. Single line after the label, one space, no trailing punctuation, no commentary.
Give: **535** g
